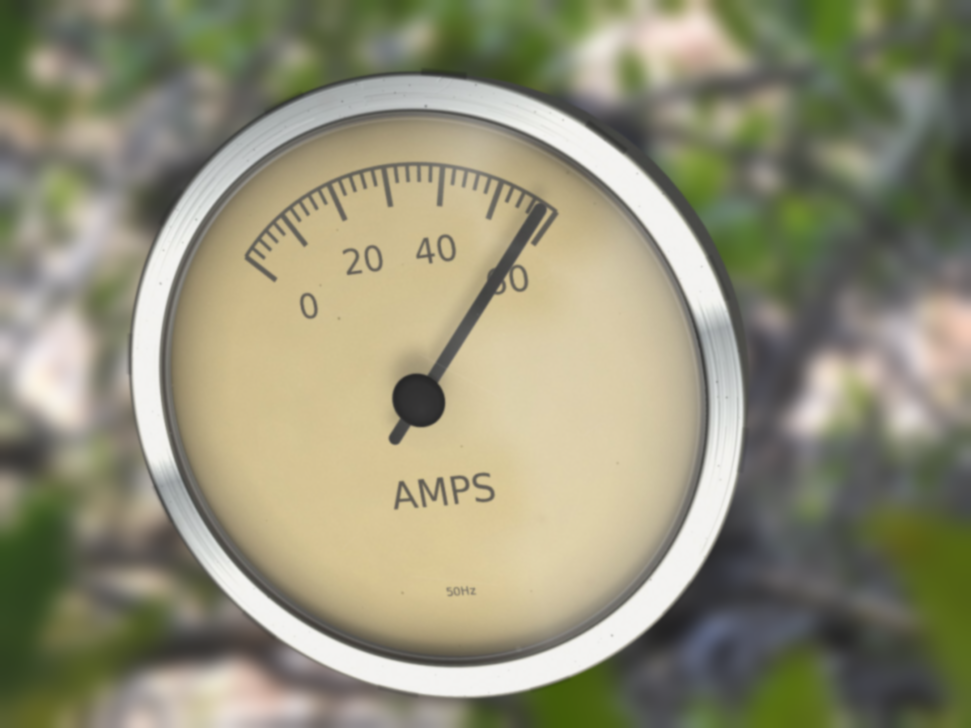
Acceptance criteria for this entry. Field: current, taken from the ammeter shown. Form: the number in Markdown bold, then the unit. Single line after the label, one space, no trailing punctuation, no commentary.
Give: **58** A
